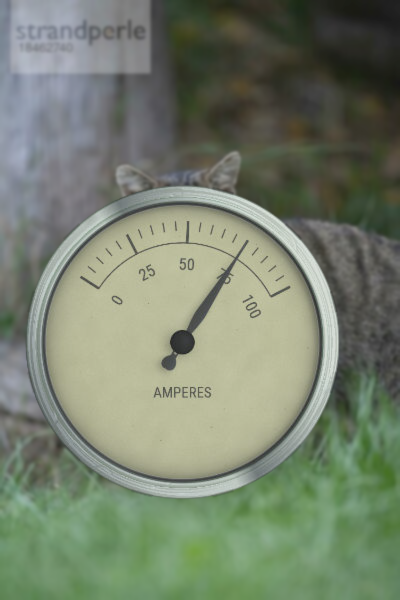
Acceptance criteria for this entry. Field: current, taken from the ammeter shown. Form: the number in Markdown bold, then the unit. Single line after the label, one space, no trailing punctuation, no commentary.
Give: **75** A
